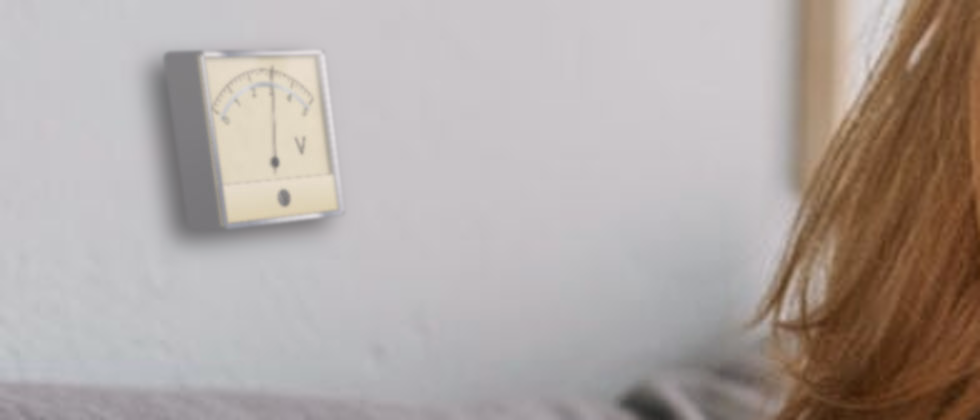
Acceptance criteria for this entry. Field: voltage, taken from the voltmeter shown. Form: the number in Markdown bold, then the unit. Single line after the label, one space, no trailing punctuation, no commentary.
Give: **3** V
